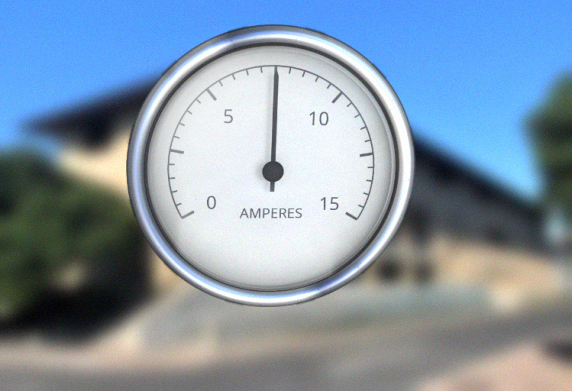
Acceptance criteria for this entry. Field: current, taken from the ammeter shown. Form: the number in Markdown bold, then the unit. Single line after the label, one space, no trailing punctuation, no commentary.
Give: **7.5** A
